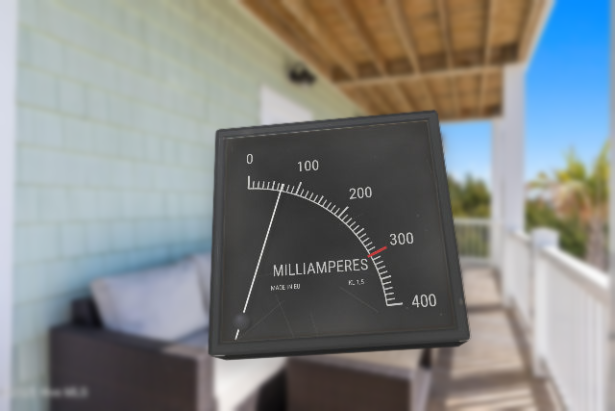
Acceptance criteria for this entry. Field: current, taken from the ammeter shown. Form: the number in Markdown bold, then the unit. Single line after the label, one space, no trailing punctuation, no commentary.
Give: **70** mA
